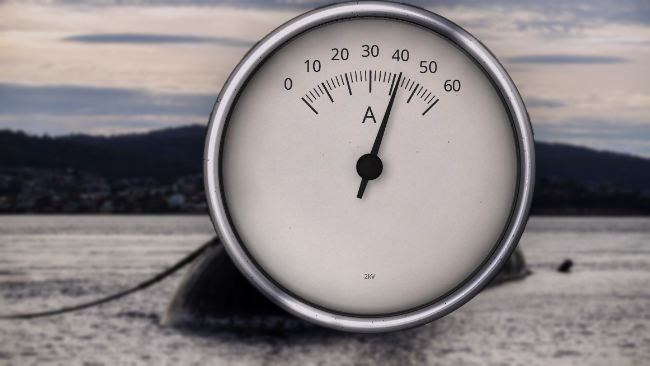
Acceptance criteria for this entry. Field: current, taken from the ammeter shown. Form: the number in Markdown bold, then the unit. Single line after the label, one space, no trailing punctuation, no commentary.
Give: **42** A
